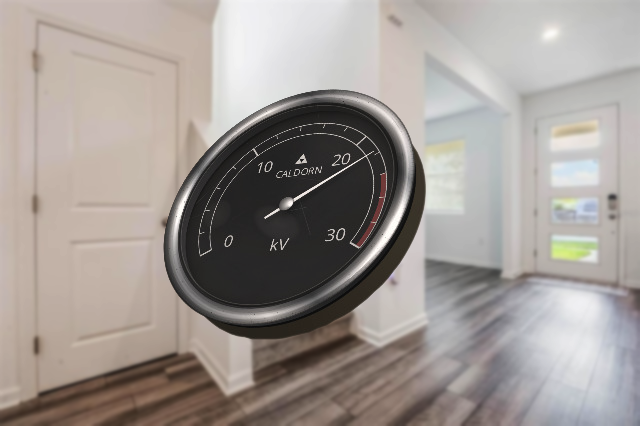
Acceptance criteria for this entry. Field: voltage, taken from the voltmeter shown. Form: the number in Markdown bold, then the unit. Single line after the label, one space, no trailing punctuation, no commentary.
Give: **22** kV
